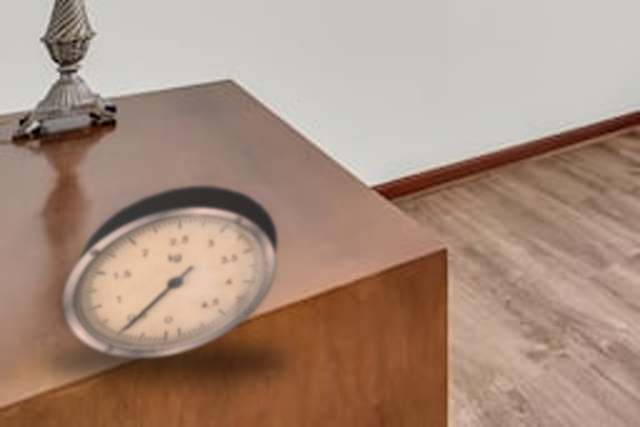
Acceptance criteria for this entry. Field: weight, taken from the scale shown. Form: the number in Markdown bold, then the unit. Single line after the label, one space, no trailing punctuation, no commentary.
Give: **0.5** kg
